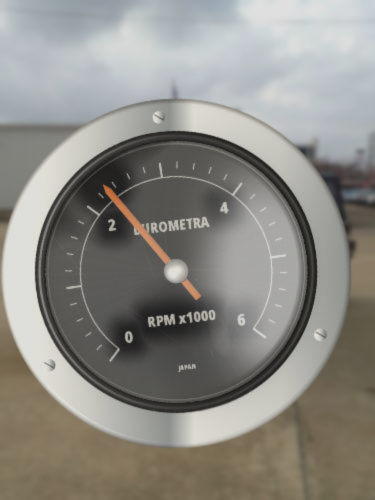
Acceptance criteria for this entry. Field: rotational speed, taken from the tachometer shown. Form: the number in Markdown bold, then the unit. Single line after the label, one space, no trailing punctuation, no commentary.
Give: **2300** rpm
